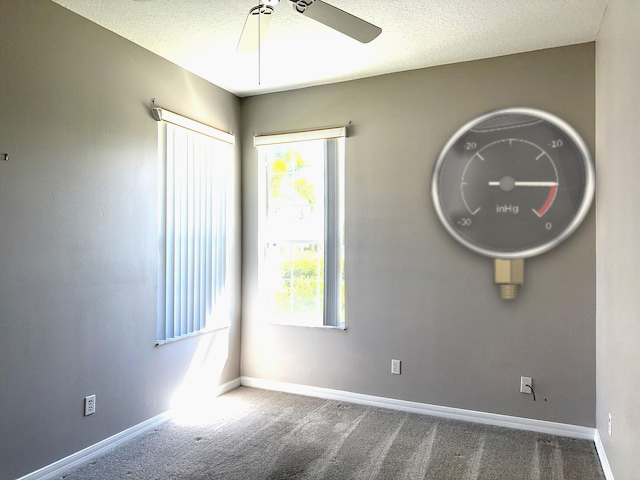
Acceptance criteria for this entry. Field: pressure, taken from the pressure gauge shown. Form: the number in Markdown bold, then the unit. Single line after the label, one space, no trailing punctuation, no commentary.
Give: **-5** inHg
